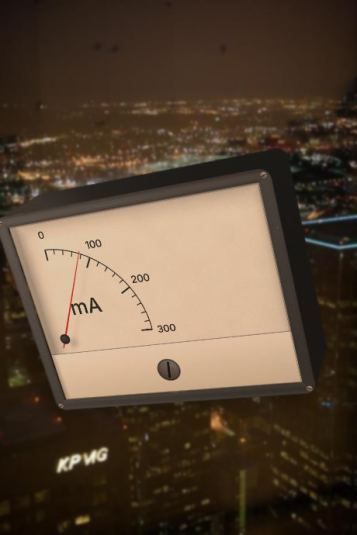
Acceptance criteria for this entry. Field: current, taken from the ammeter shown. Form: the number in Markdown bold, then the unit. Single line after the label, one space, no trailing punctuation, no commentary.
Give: **80** mA
